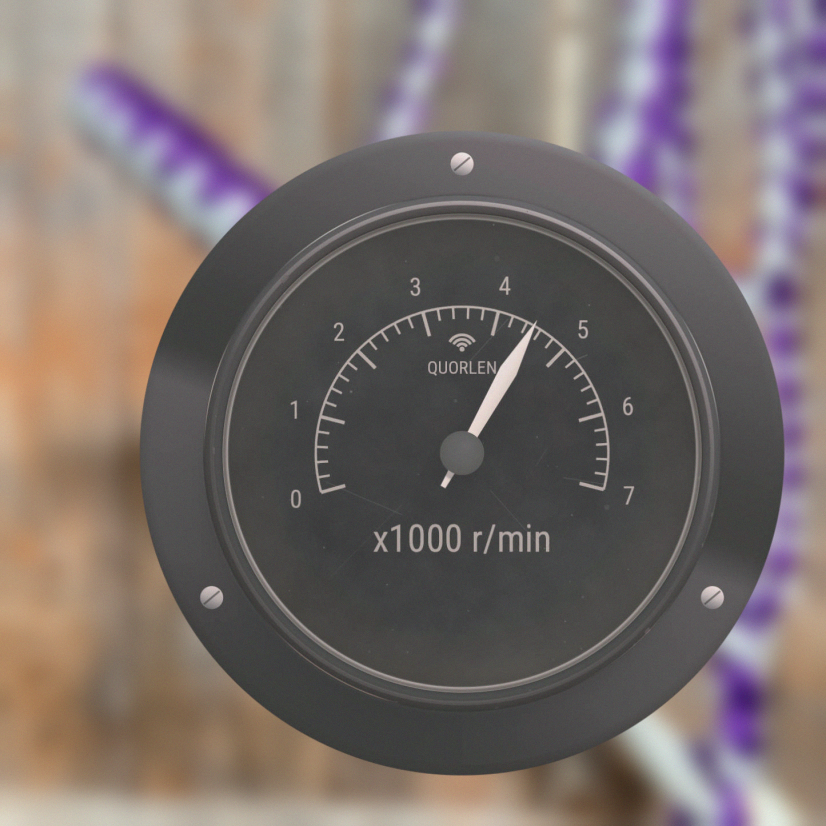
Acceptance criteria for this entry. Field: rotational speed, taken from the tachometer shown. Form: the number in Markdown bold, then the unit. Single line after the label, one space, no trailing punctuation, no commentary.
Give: **4500** rpm
